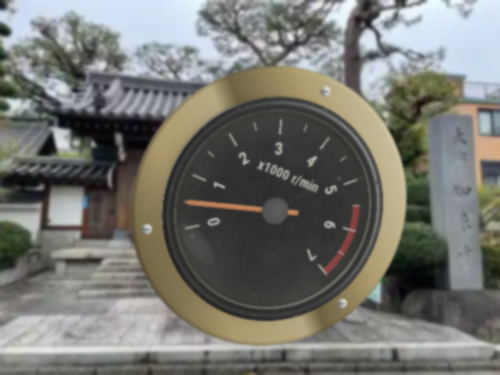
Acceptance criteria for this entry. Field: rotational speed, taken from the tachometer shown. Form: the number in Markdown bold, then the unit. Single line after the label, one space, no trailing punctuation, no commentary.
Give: **500** rpm
